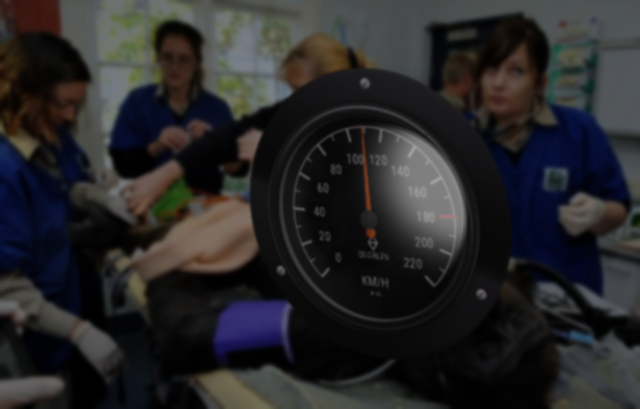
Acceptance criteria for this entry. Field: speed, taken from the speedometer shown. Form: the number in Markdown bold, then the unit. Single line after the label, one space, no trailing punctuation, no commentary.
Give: **110** km/h
